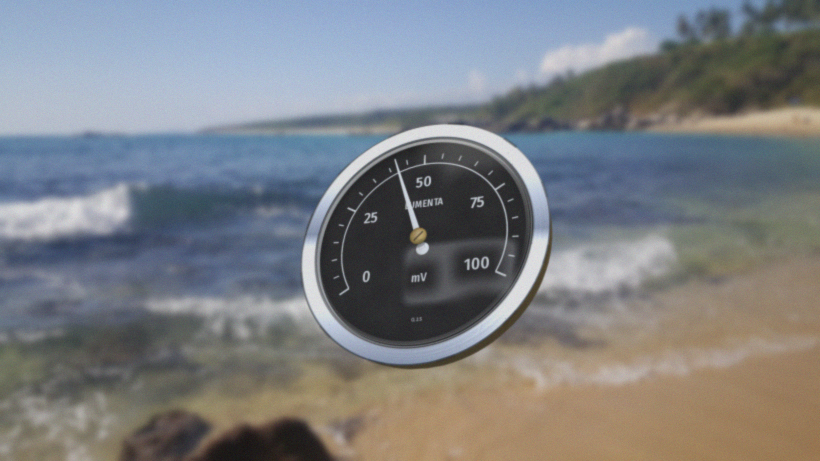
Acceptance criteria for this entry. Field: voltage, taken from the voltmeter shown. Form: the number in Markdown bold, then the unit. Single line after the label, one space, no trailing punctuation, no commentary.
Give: **42.5** mV
